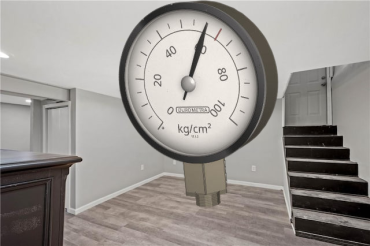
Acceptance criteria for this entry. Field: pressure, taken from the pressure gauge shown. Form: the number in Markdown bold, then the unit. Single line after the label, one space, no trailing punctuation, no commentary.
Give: **60** kg/cm²
